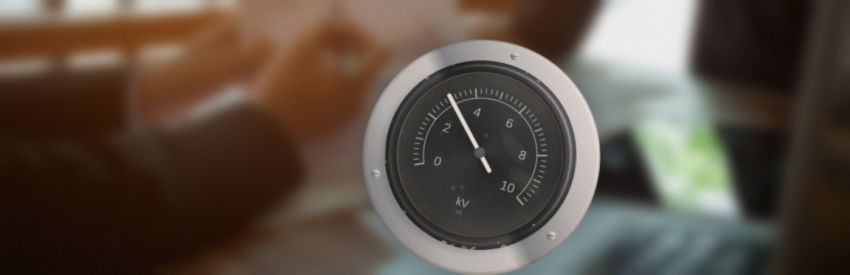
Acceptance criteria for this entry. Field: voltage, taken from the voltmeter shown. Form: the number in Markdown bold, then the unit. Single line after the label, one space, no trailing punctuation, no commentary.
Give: **3** kV
